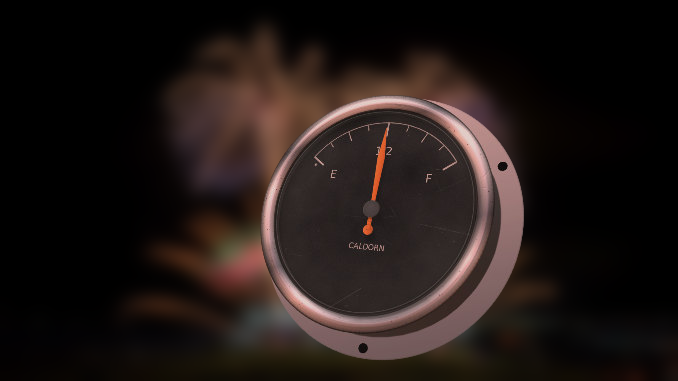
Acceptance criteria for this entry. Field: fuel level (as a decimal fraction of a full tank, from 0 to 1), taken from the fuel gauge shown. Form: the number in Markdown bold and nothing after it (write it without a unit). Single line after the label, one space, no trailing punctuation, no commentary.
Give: **0.5**
